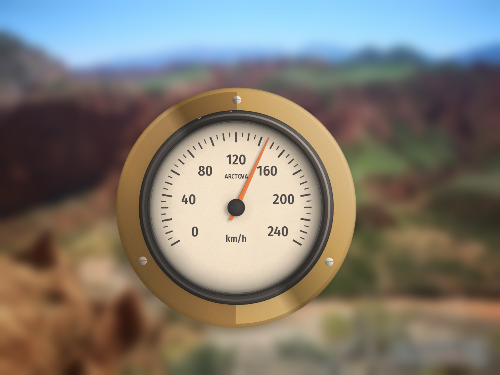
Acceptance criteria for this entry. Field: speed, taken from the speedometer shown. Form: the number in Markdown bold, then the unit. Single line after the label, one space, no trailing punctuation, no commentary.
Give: **145** km/h
